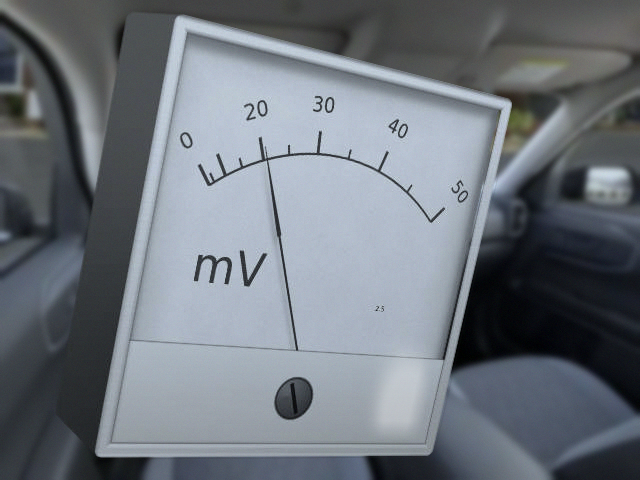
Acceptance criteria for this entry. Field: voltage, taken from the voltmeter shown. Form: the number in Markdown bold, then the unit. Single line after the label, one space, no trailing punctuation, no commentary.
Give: **20** mV
